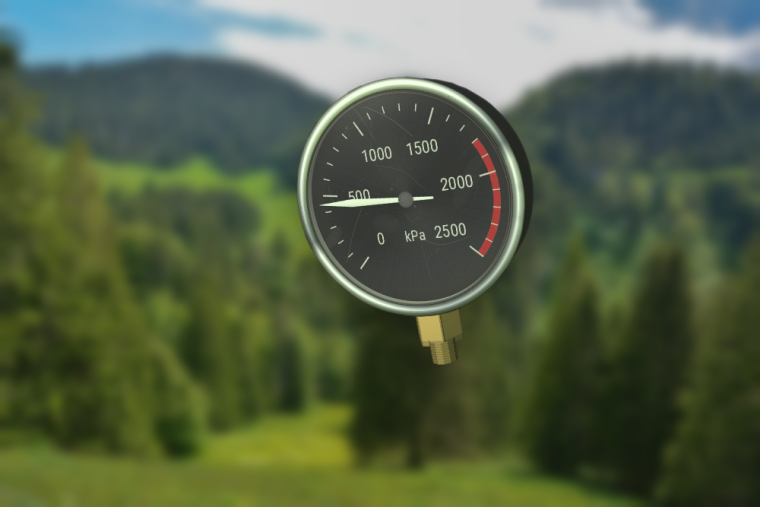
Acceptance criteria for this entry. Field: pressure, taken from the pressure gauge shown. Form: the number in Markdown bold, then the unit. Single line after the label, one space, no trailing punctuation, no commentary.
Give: **450** kPa
